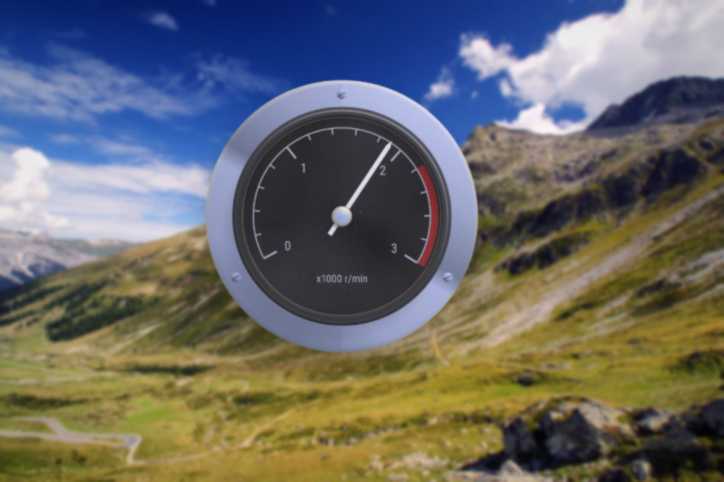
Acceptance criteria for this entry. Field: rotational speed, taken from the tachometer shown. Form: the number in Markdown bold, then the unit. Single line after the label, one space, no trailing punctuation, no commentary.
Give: **1900** rpm
